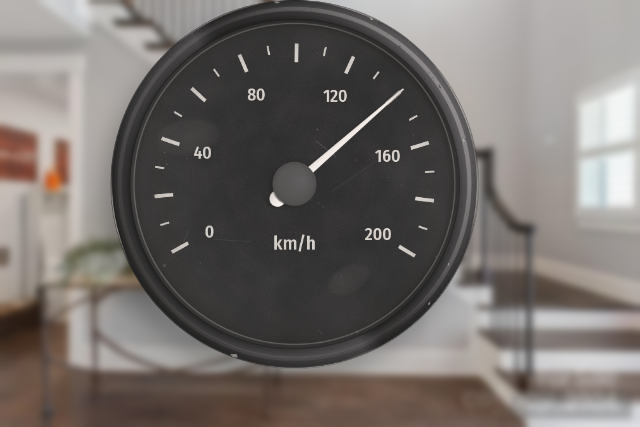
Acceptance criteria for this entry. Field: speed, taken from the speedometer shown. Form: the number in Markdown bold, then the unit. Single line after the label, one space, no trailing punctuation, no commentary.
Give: **140** km/h
